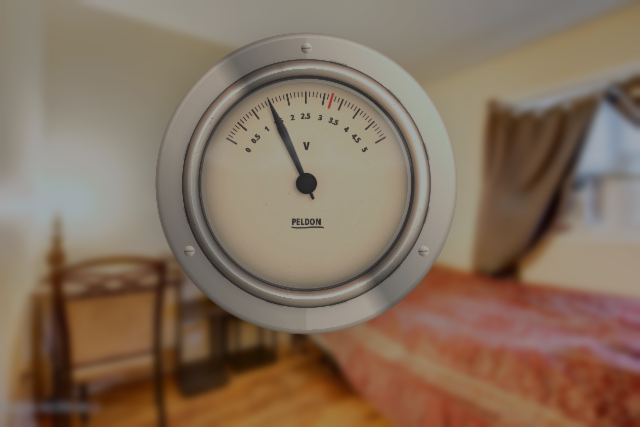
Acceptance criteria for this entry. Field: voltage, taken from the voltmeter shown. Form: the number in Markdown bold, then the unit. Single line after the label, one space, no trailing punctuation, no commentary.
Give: **1.5** V
